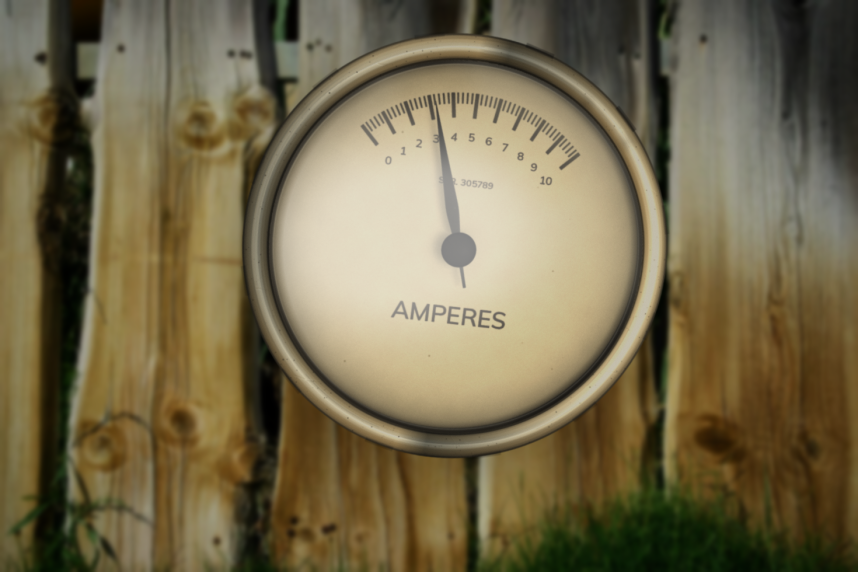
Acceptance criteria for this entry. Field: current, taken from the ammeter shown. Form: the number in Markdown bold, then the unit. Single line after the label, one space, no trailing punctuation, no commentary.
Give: **3.2** A
